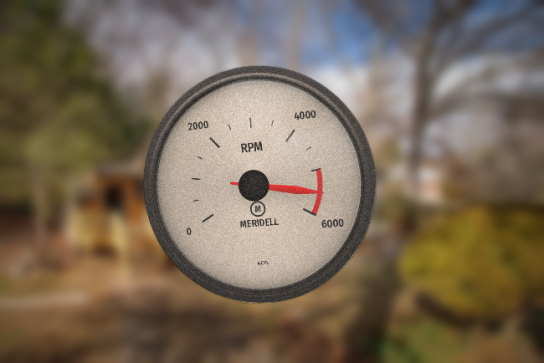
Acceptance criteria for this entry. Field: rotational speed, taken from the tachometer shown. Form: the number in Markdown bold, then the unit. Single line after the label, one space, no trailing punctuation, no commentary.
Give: **5500** rpm
